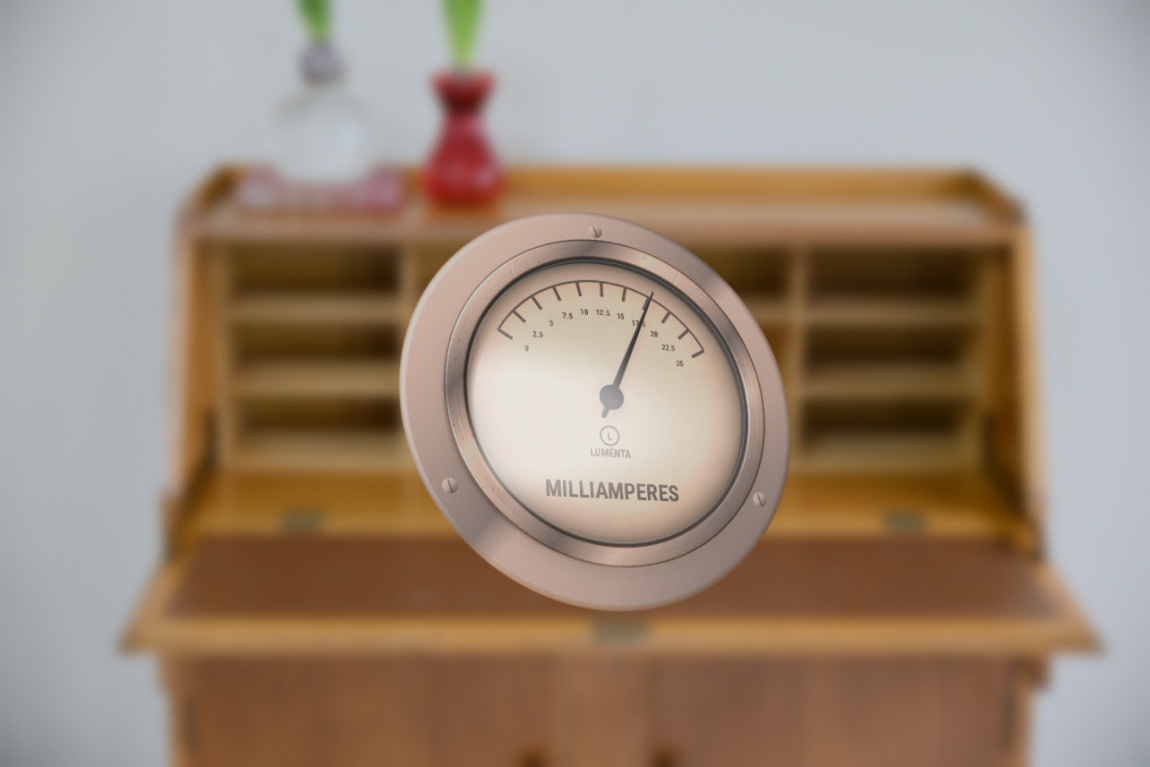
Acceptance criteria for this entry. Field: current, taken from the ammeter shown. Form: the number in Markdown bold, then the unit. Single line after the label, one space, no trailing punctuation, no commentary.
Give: **17.5** mA
